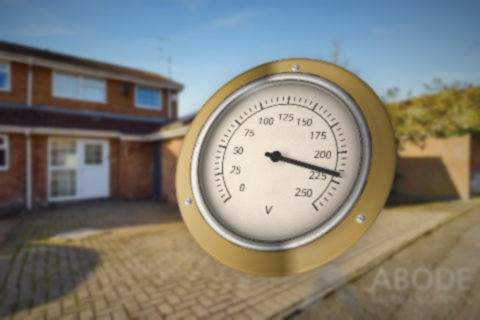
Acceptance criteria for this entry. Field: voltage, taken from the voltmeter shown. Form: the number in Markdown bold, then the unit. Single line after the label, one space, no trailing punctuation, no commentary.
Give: **220** V
